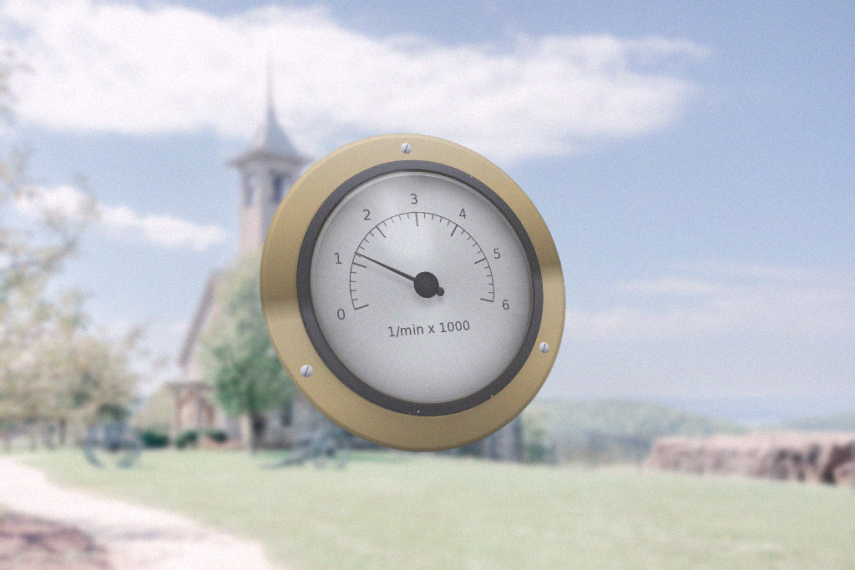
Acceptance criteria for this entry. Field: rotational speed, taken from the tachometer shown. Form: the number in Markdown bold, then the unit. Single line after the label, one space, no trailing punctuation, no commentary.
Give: **1200** rpm
